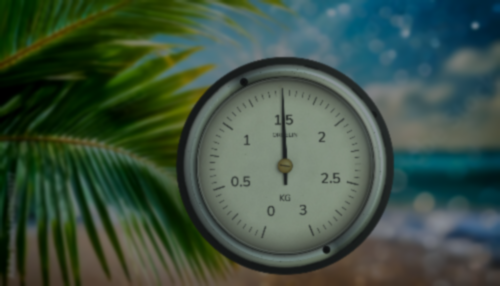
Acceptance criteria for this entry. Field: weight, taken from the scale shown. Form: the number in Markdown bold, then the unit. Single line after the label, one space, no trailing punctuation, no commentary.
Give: **1.5** kg
